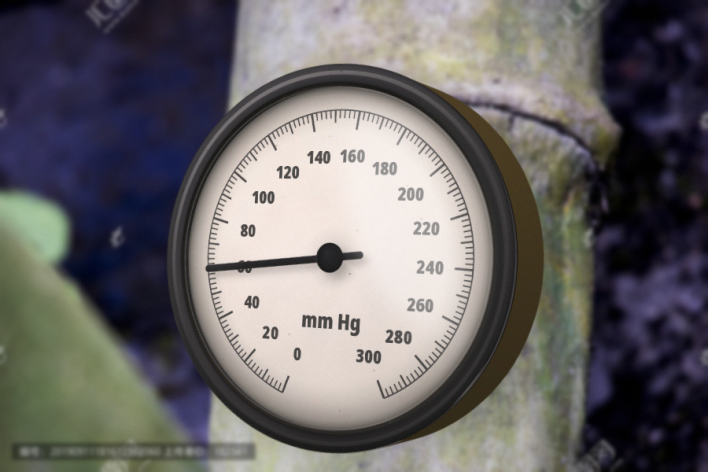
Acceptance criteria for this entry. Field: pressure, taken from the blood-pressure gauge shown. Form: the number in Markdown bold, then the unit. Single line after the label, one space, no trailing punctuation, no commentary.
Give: **60** mmHg
